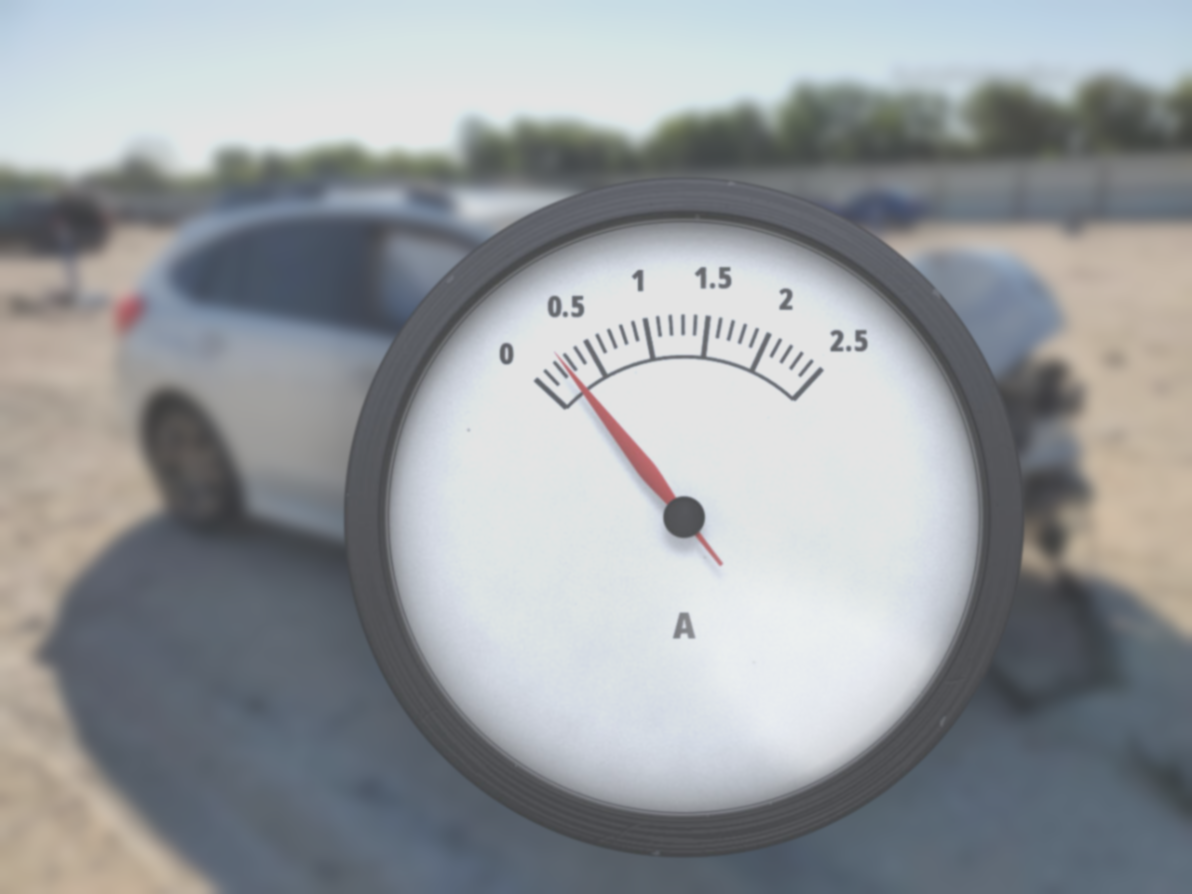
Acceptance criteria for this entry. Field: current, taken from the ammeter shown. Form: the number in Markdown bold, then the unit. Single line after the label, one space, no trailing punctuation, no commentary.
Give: **0.25** A
